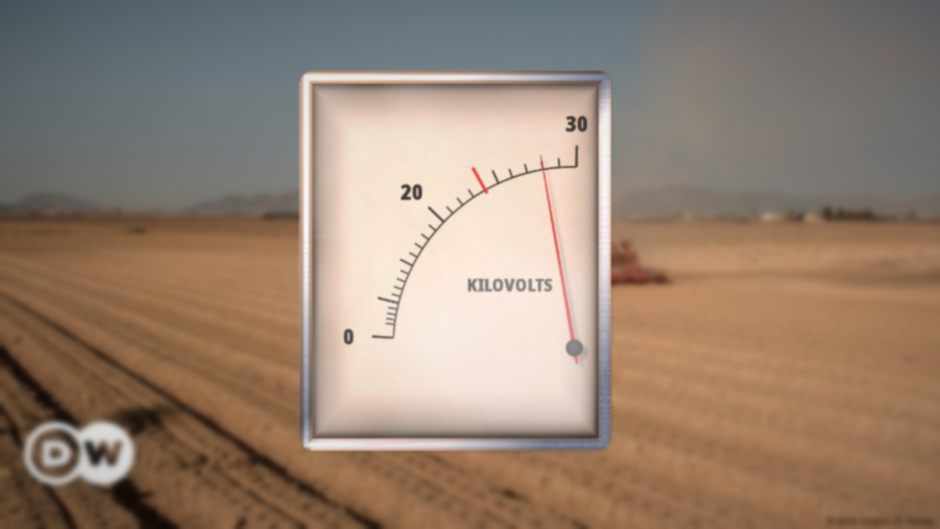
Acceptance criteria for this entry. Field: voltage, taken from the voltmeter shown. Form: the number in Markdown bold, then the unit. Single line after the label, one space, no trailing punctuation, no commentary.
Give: **28** kV
